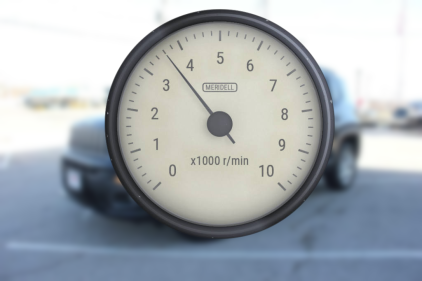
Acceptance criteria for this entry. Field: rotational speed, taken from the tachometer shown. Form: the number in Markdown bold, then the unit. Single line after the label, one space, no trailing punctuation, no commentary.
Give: **3600** rpm
